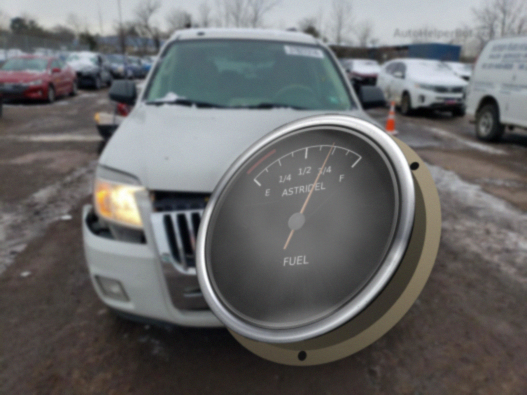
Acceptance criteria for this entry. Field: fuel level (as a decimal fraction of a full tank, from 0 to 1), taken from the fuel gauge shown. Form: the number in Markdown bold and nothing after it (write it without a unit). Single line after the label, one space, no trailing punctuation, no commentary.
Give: **0.75**
